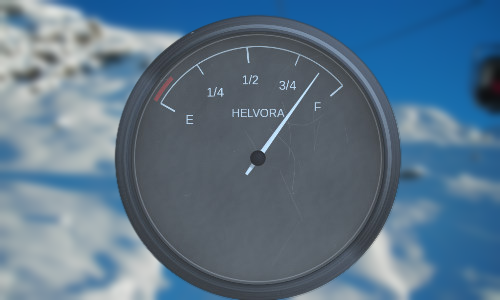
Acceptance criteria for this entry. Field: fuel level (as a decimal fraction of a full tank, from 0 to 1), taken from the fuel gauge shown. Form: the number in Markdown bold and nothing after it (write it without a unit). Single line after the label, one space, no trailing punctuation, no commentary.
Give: **0.875**
